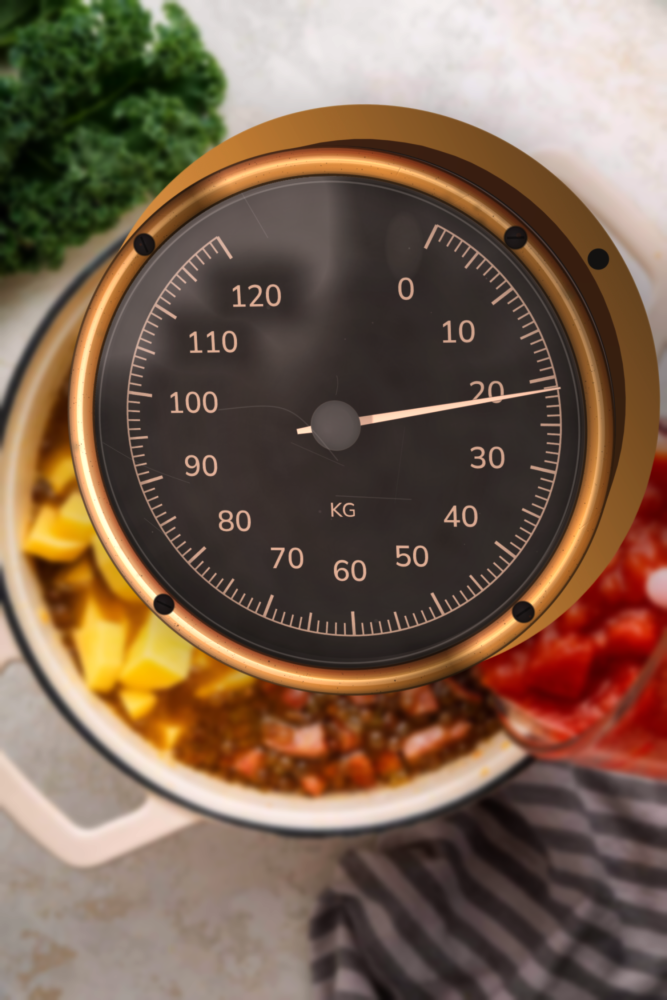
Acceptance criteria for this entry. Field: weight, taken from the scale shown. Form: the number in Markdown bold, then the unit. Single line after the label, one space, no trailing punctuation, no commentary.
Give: **21** kg
